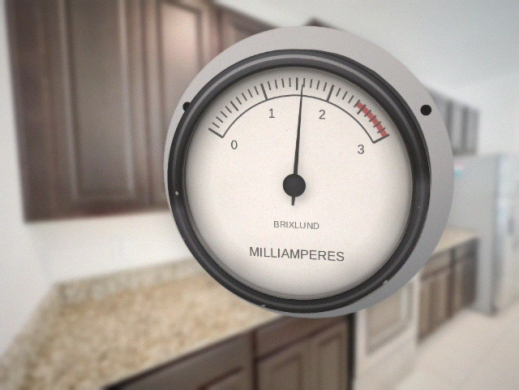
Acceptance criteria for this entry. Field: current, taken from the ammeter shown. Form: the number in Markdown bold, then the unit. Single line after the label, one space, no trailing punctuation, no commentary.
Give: **1.6** mA
